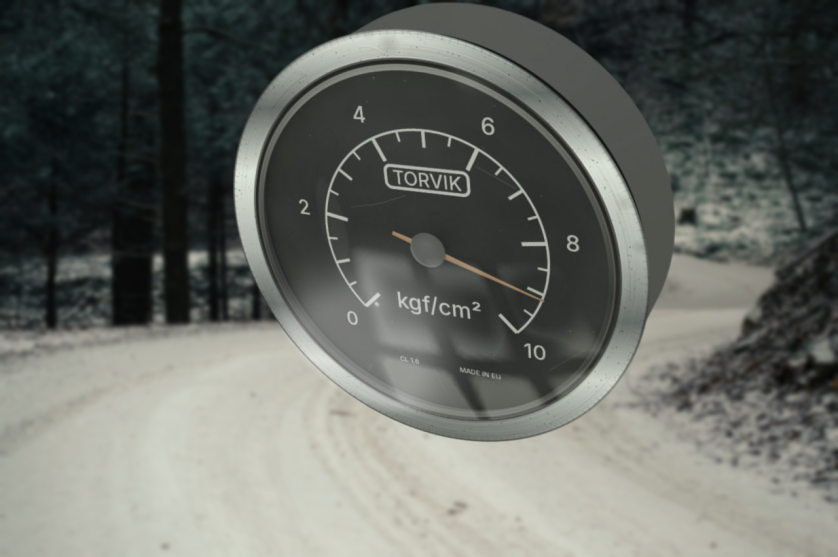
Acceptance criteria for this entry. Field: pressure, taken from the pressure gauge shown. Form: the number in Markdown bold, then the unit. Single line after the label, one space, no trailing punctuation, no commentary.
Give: **9** kg/cm²
